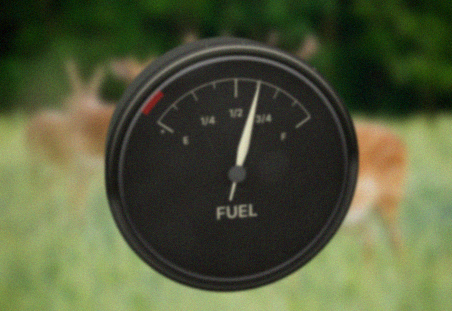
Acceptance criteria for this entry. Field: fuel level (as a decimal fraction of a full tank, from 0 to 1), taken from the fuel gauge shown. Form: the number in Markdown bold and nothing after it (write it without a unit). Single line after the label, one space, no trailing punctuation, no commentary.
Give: **0.625**
